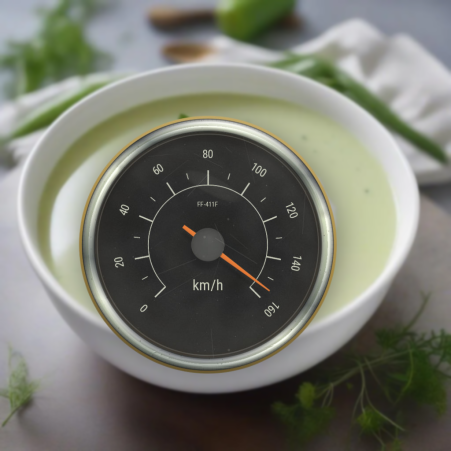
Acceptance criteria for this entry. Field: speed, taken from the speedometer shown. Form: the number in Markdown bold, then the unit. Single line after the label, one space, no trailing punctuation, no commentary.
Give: **155** km/h
